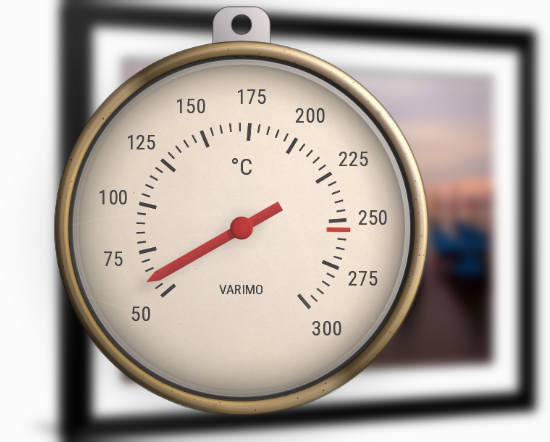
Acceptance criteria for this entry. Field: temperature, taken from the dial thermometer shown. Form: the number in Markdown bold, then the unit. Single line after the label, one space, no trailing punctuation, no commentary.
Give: **60** °C
